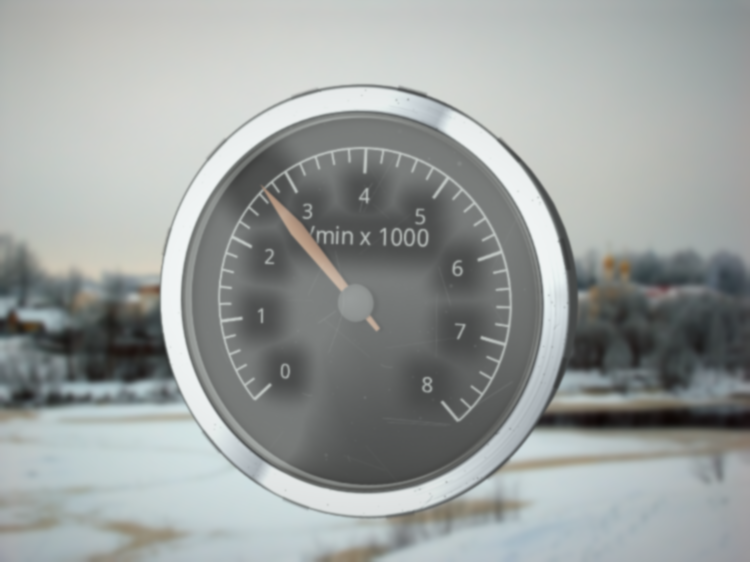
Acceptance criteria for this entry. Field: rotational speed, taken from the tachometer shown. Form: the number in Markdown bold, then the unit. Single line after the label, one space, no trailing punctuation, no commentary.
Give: **2700** rpm
